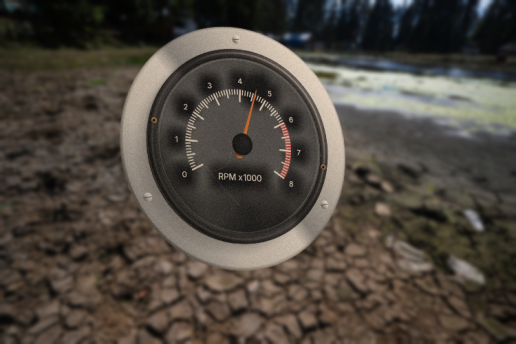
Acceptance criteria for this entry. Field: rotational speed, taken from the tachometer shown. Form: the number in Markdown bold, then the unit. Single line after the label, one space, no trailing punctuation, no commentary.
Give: **4500** rpm
